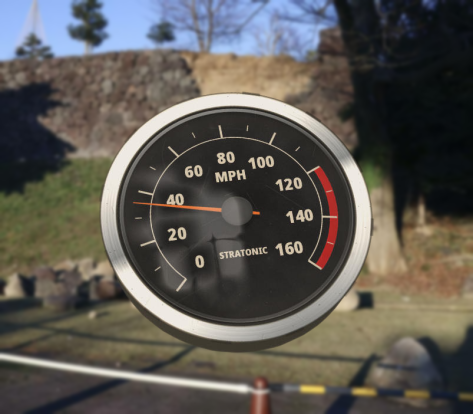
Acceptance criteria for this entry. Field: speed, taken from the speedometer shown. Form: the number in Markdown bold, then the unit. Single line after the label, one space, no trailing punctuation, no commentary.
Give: **35** mph
